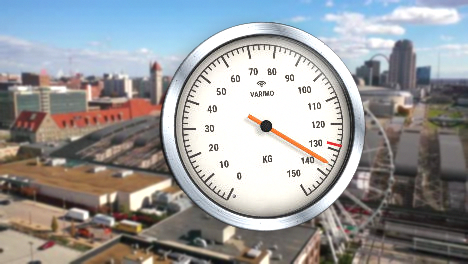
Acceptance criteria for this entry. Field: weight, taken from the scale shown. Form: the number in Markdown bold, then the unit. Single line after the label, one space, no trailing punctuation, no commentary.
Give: **136** kg
